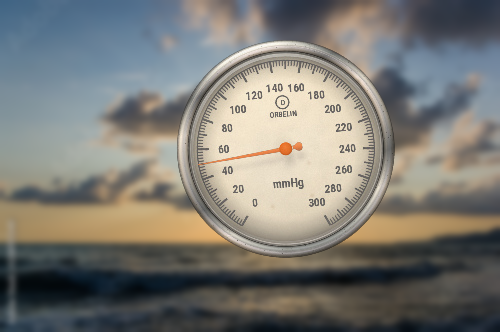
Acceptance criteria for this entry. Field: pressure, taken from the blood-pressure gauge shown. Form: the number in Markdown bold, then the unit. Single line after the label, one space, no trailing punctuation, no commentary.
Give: **50** mmHg
